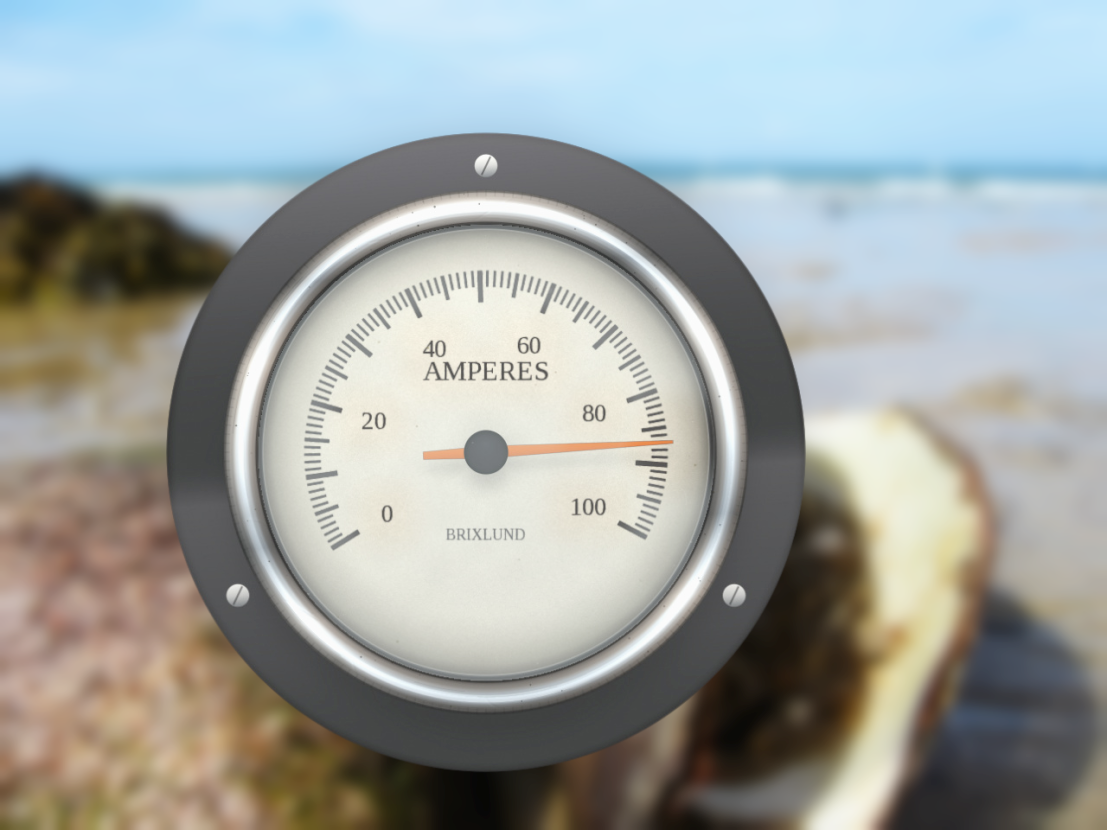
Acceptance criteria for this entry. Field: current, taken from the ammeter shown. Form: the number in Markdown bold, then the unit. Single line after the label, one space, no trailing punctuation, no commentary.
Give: **87** A
